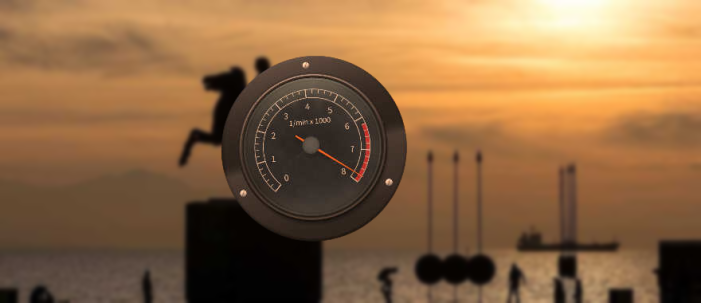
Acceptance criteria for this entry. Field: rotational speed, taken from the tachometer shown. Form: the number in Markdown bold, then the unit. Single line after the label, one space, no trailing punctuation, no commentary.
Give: **7800** rpm
